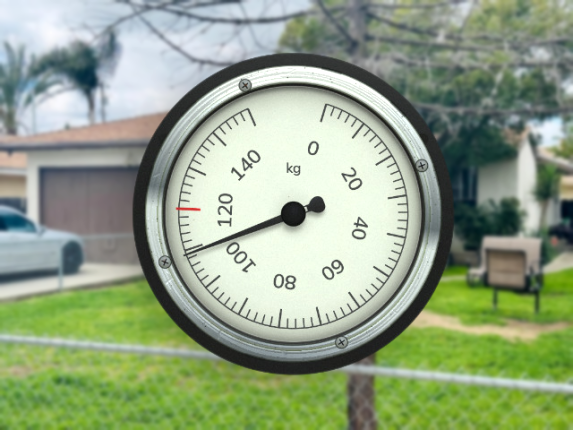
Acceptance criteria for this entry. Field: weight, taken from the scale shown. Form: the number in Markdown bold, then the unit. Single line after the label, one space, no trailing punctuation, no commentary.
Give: **109** kg
